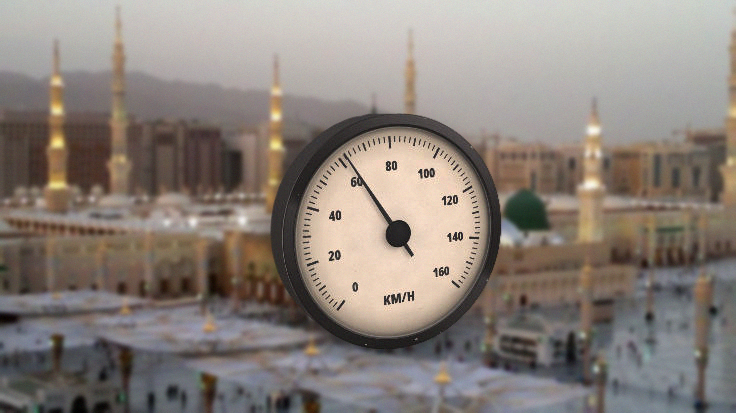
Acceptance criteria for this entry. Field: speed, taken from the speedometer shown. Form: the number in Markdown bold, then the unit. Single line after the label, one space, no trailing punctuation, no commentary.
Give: **62** km/h
